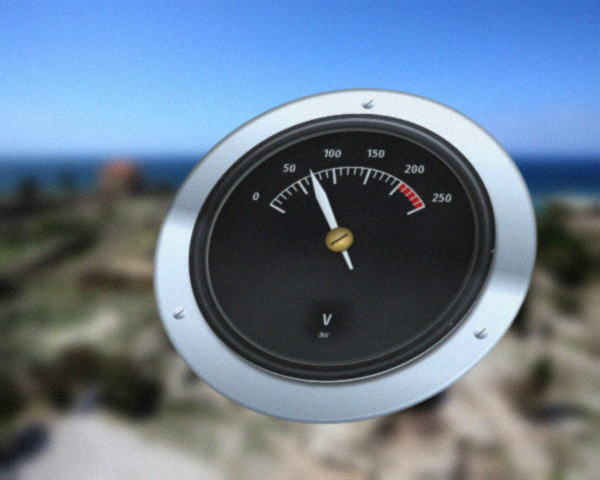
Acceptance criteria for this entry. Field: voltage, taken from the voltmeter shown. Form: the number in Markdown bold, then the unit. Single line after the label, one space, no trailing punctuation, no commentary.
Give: **70** V
